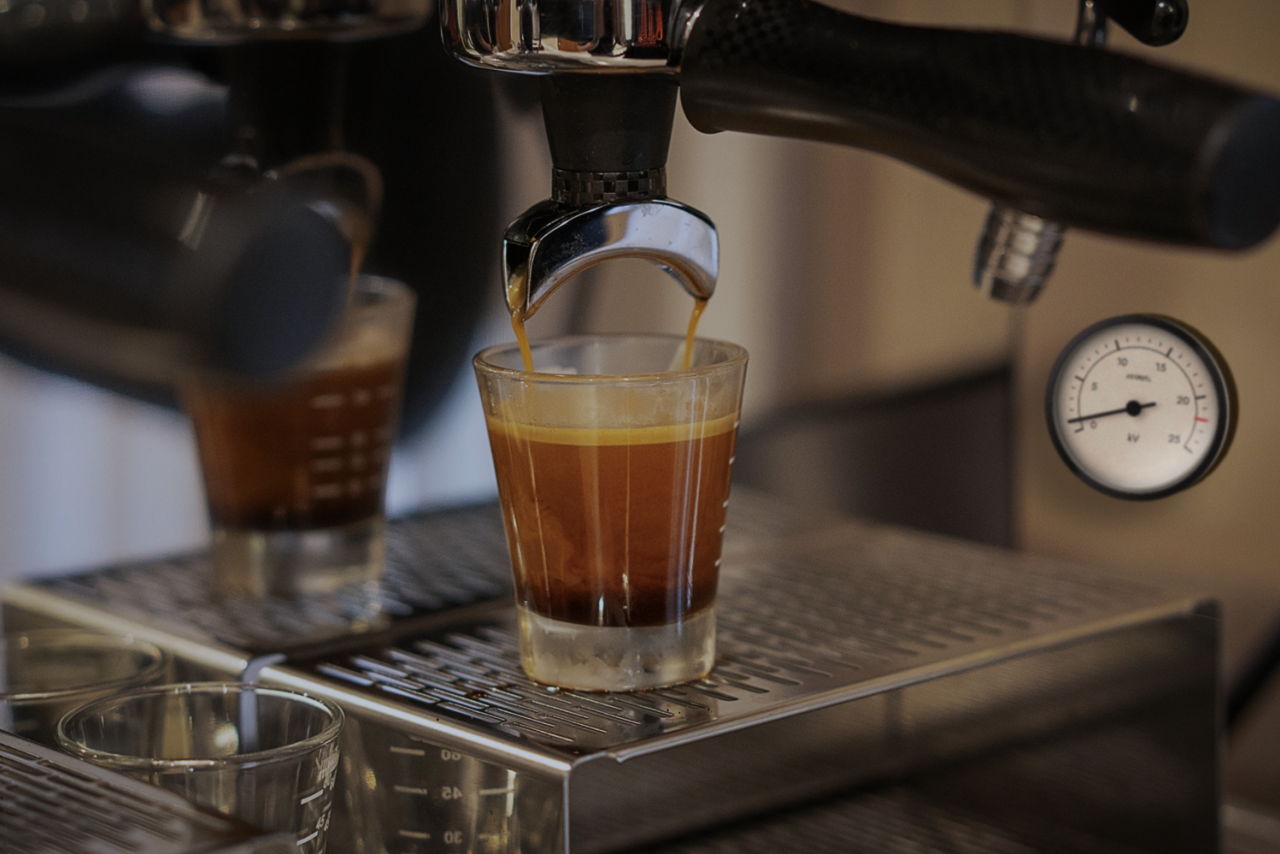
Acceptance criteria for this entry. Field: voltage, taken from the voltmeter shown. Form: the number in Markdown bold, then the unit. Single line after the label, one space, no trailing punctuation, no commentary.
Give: **1** kV
